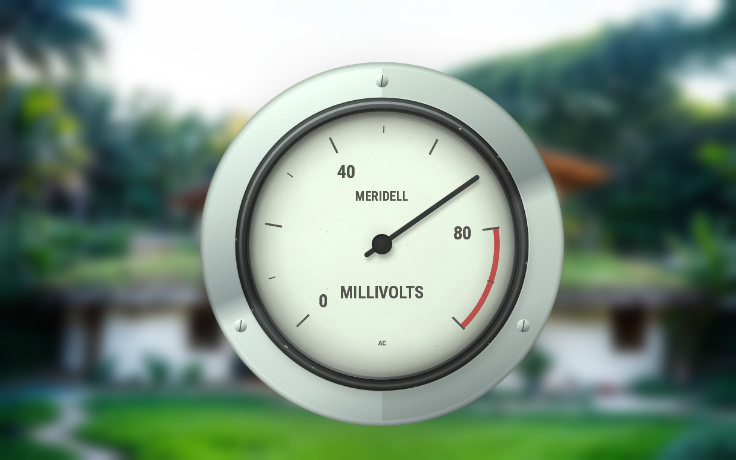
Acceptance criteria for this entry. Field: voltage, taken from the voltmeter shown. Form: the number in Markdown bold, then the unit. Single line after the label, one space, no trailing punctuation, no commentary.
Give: **70** mV
